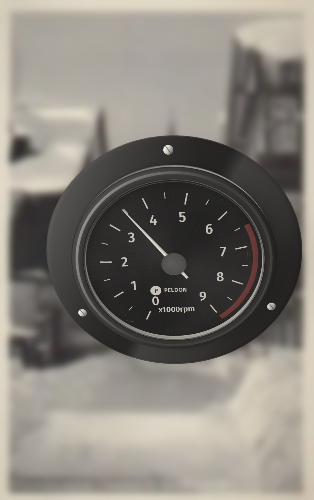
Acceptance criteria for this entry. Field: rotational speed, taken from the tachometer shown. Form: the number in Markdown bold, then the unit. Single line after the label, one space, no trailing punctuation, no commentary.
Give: **3500** rpm
